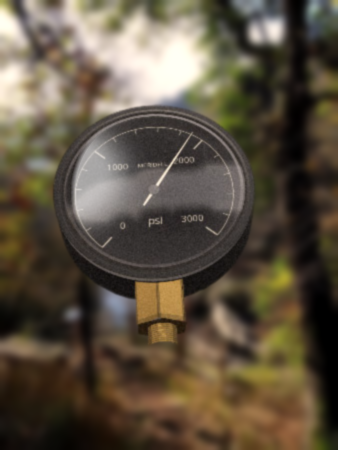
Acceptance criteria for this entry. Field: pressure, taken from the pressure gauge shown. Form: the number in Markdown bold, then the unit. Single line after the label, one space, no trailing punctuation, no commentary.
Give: **1900** psi
